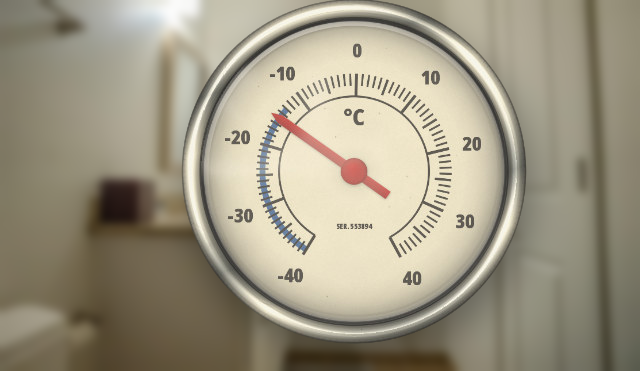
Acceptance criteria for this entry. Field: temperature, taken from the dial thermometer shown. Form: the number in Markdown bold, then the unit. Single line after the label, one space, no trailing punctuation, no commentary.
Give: **-15** °C
